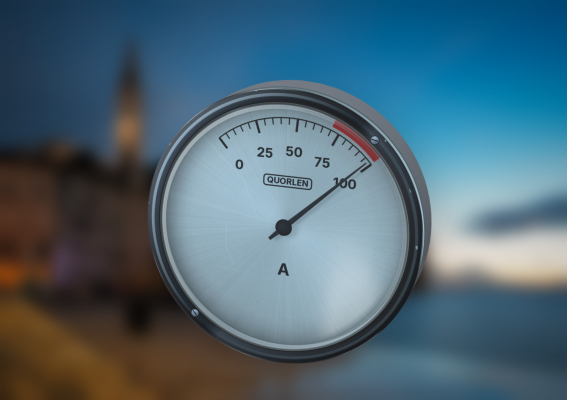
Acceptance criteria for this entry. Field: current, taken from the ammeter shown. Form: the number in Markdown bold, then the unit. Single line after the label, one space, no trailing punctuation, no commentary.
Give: **97.5** A
